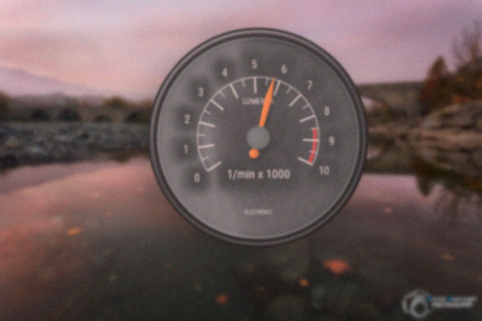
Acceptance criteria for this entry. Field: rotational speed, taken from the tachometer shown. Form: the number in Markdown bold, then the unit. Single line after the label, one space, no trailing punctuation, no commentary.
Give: **5750** rpm
